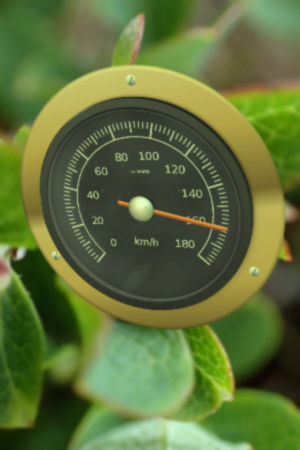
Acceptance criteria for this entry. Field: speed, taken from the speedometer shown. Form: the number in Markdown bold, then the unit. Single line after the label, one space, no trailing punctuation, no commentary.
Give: **160** km/h
